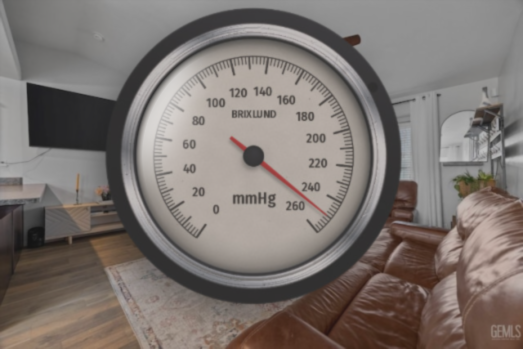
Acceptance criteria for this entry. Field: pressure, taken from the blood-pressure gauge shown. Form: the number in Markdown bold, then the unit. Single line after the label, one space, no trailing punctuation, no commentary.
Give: **250** mmHg
